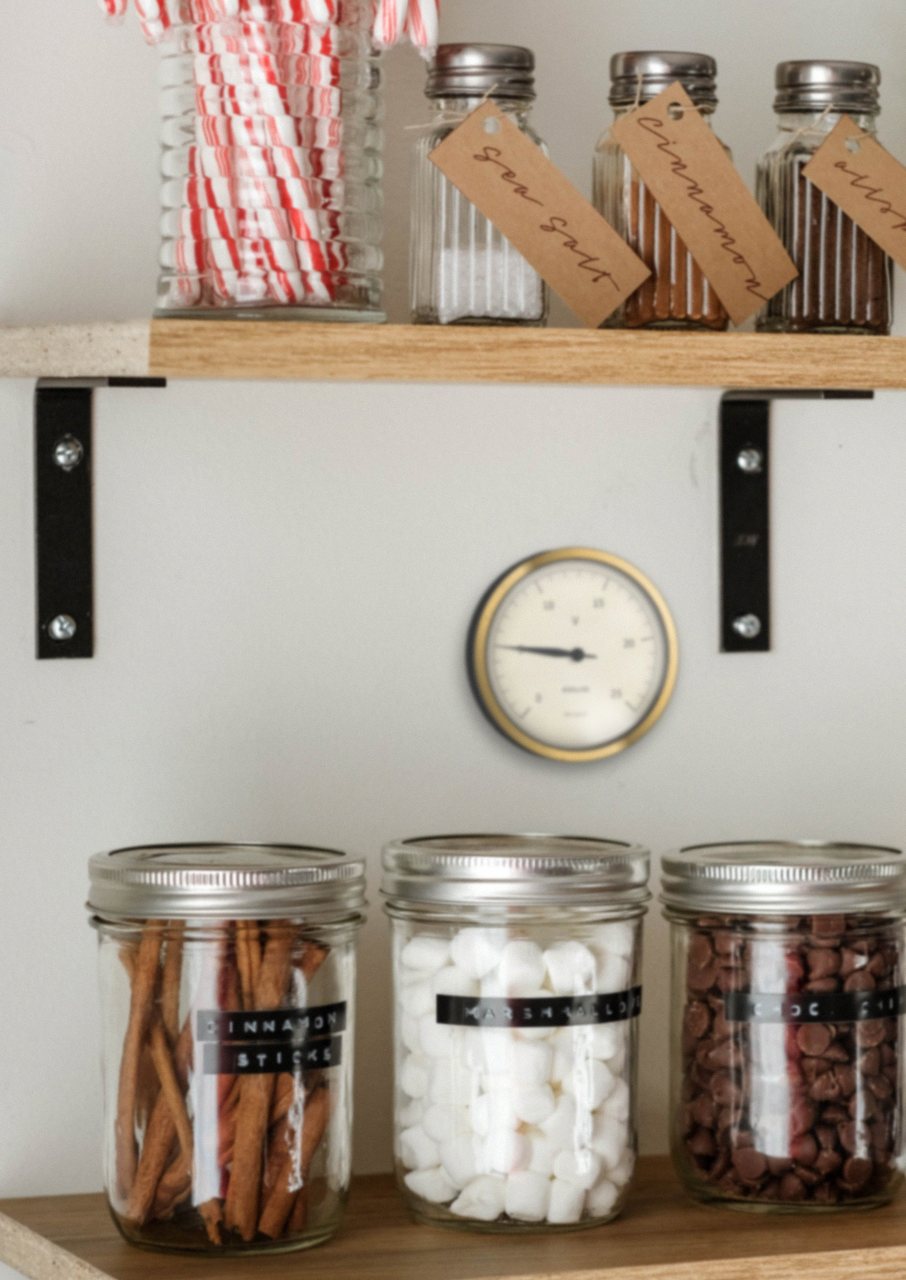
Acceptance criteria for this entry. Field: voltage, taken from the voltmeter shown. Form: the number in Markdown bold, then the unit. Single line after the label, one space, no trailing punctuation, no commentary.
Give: **5** V
